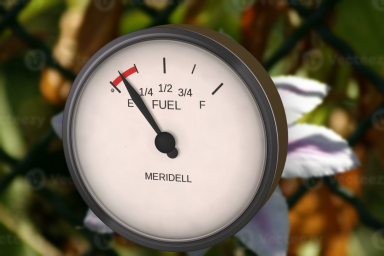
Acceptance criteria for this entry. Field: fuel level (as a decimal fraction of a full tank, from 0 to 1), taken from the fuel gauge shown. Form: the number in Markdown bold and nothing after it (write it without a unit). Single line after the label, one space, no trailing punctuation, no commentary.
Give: **0.125**
